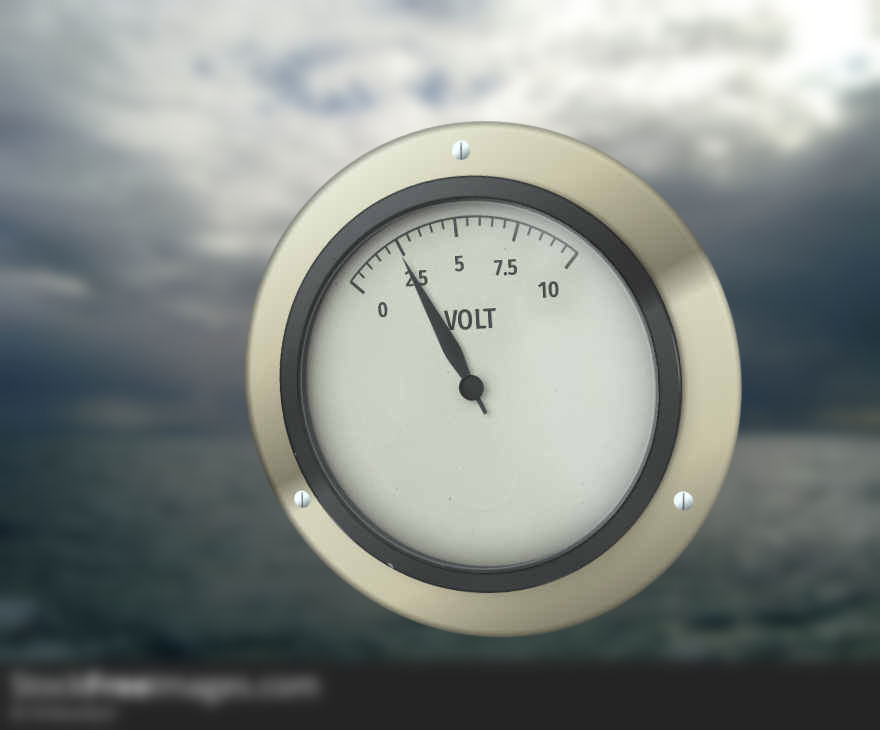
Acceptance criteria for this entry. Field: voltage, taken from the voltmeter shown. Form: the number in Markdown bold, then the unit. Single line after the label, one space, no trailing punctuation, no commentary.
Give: **2.5** V
